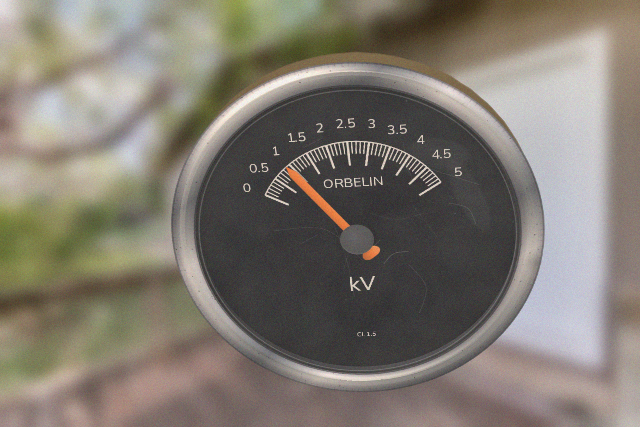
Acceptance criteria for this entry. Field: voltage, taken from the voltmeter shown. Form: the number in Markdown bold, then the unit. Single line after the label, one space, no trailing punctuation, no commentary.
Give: **1** kV
